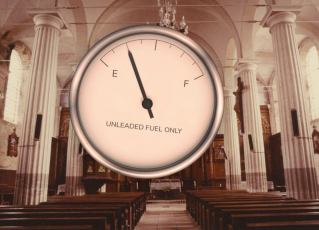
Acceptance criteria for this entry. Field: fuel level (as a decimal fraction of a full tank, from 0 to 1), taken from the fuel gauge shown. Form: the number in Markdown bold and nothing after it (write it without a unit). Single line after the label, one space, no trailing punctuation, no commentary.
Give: **0.25**
